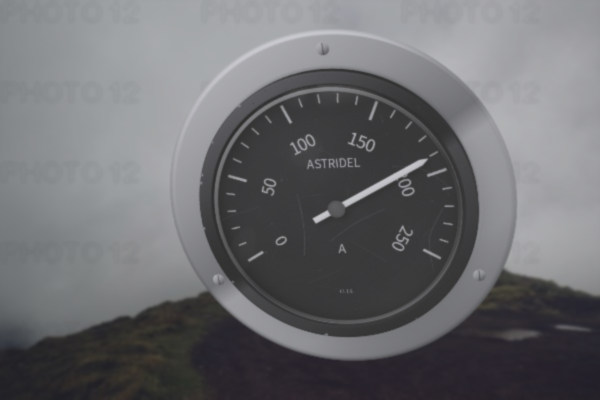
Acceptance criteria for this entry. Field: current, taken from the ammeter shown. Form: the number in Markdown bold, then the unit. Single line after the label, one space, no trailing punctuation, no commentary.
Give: **190** A
